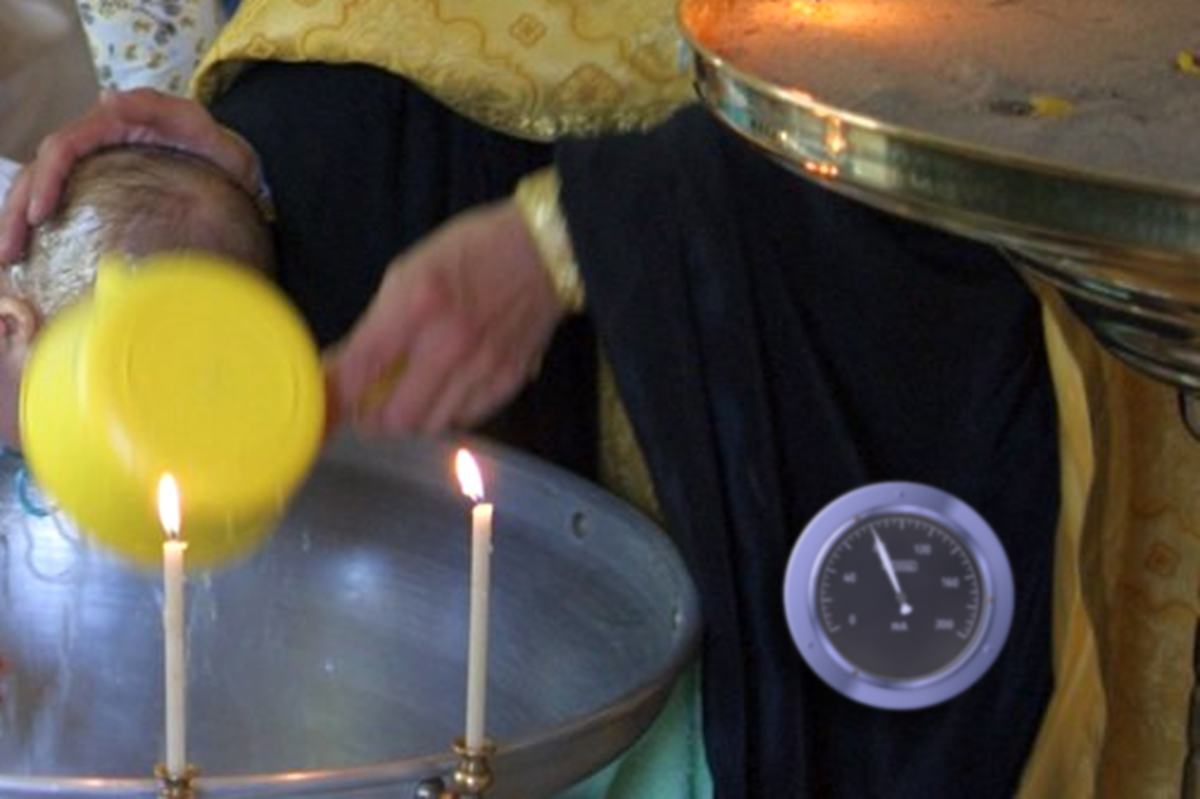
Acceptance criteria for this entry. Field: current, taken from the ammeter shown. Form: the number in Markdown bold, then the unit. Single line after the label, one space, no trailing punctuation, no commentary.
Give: **80** mA
